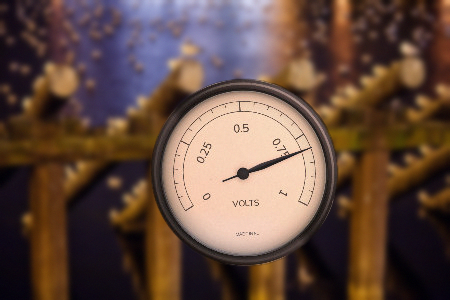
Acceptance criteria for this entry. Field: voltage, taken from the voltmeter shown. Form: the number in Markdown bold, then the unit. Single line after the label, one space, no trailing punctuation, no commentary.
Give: **0.8** V
